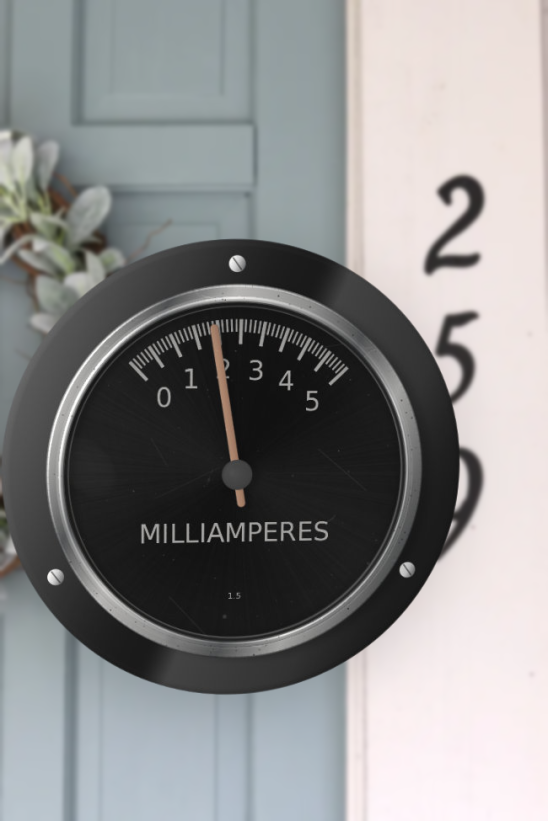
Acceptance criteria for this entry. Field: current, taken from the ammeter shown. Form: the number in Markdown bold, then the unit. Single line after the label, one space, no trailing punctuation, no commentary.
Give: **1.9** mA
